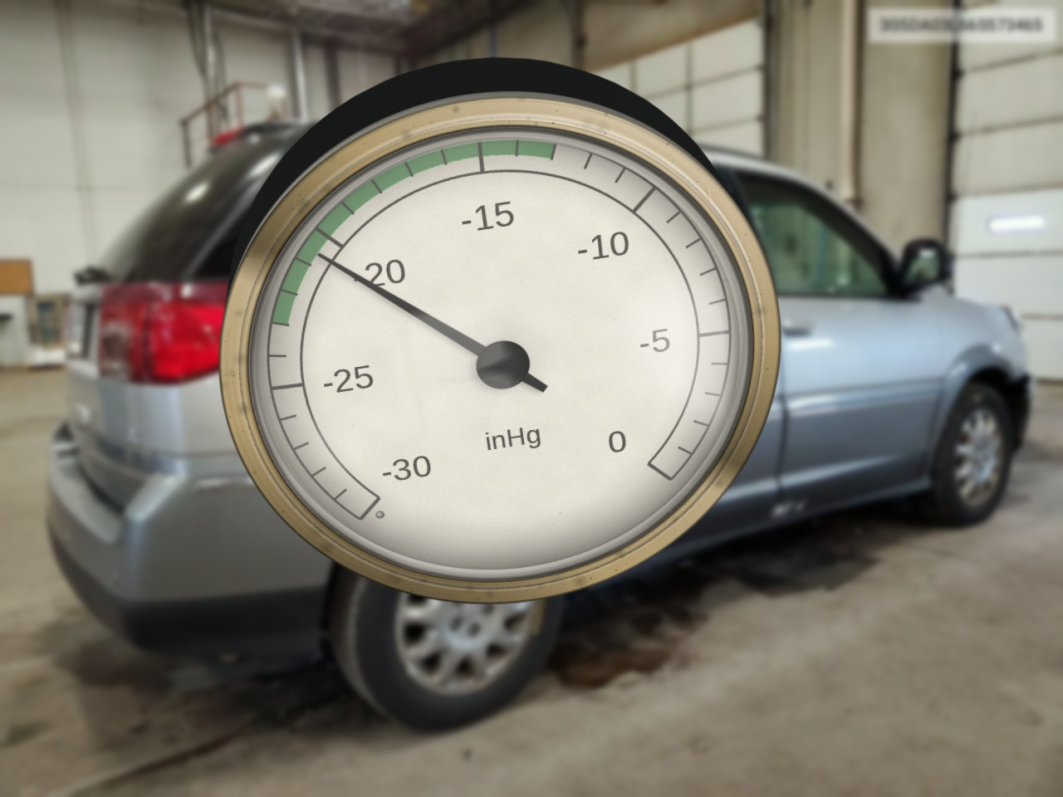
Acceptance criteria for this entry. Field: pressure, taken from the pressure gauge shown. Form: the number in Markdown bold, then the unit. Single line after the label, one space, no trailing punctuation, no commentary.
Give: **-20.5** inHg
